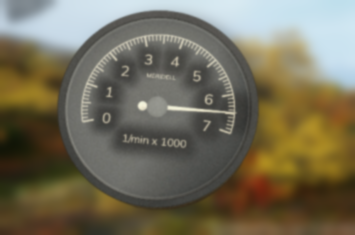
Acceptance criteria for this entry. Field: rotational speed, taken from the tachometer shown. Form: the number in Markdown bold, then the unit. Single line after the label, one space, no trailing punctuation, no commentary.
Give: **6500** rpm
